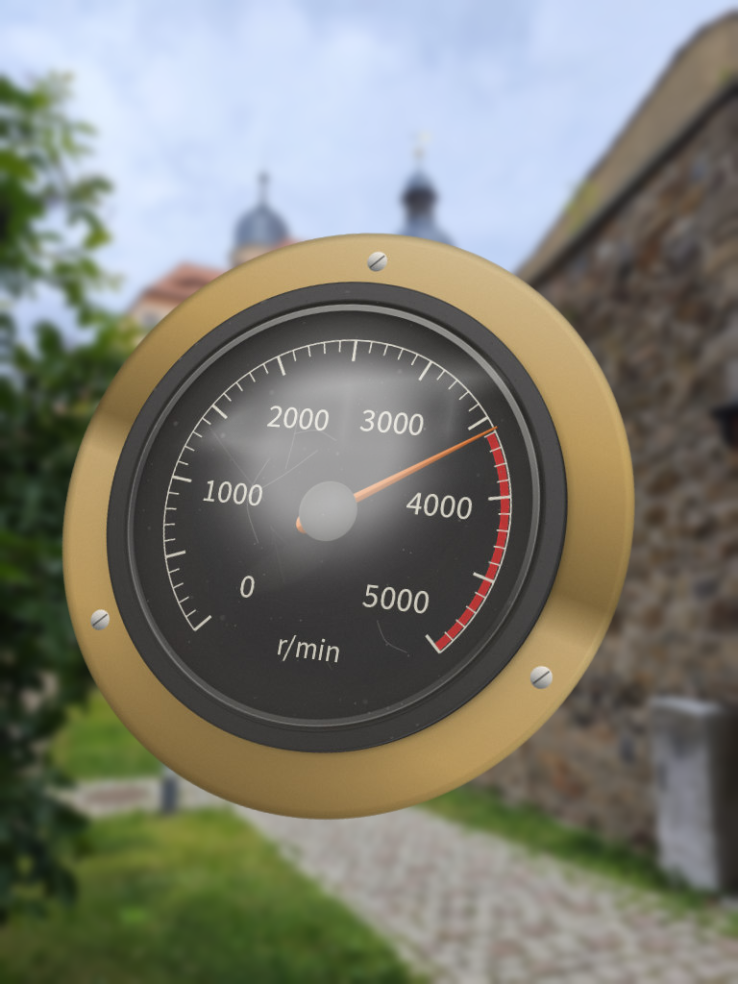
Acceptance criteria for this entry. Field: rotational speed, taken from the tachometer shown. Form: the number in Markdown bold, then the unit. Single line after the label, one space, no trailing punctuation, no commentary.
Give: **3600** rpm
